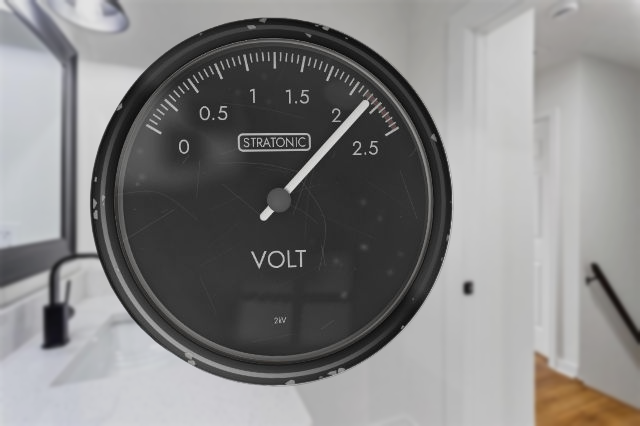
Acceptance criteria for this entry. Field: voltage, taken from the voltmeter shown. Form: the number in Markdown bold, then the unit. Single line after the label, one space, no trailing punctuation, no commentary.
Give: **2.15** V
